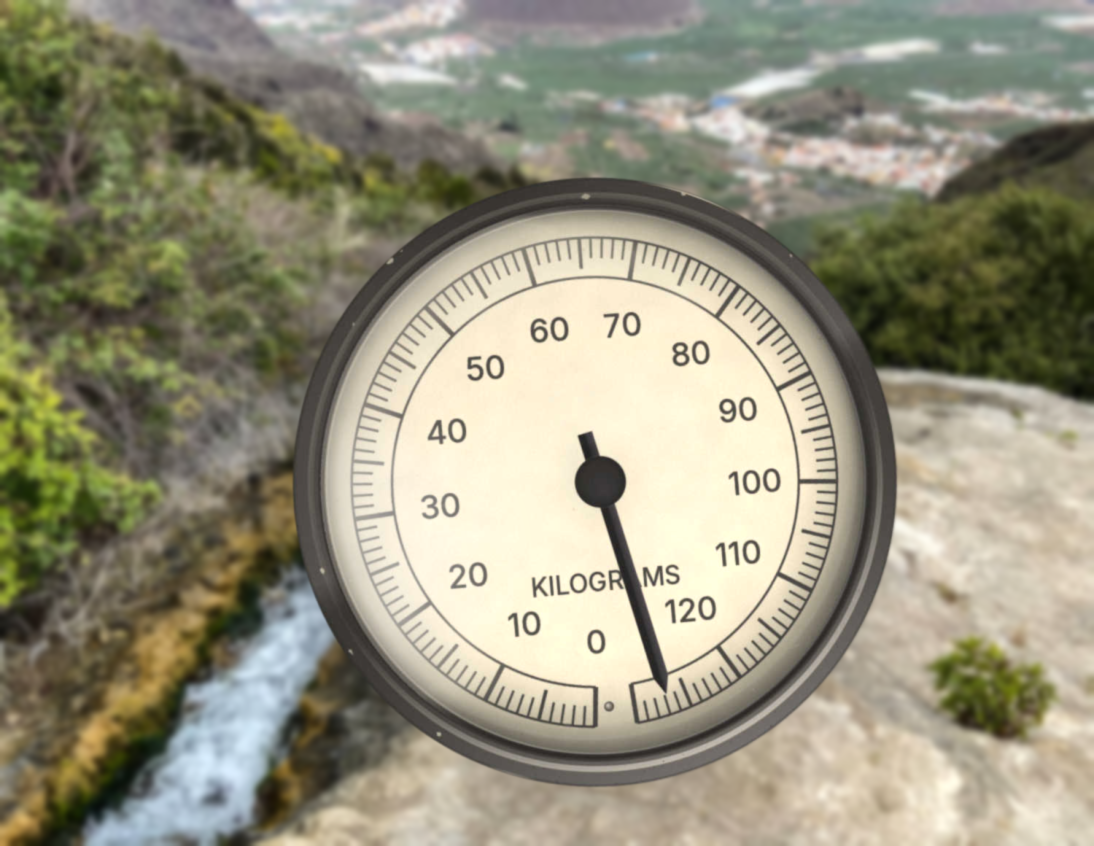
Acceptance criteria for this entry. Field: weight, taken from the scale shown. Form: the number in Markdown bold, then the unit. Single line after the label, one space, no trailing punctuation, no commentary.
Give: **127** kg
